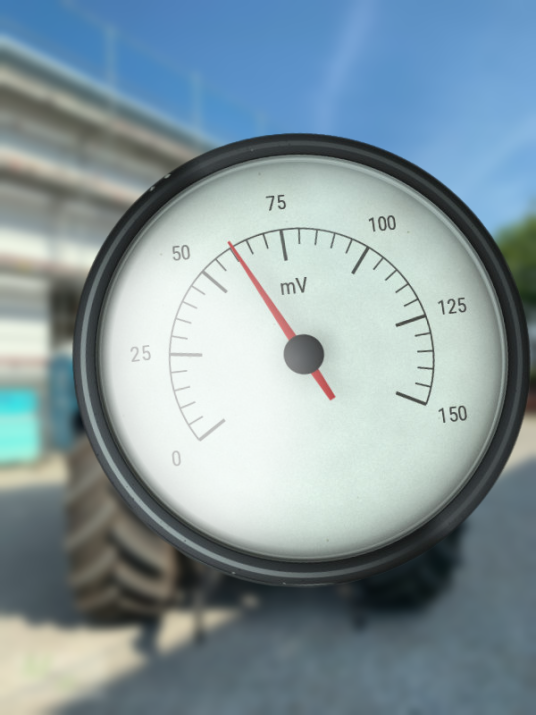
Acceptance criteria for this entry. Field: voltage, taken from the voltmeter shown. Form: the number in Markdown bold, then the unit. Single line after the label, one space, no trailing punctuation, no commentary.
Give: **60** mV
